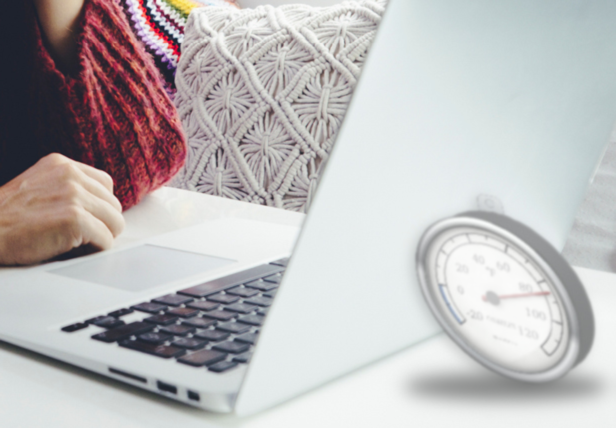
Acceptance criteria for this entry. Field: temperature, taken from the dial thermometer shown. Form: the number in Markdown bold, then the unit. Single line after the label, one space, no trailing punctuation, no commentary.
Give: **85** °F
